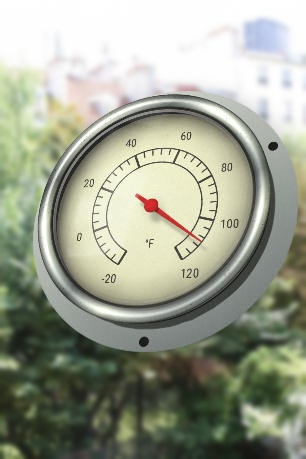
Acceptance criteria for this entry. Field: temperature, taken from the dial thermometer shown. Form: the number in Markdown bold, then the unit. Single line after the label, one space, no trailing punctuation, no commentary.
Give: **110** °F
